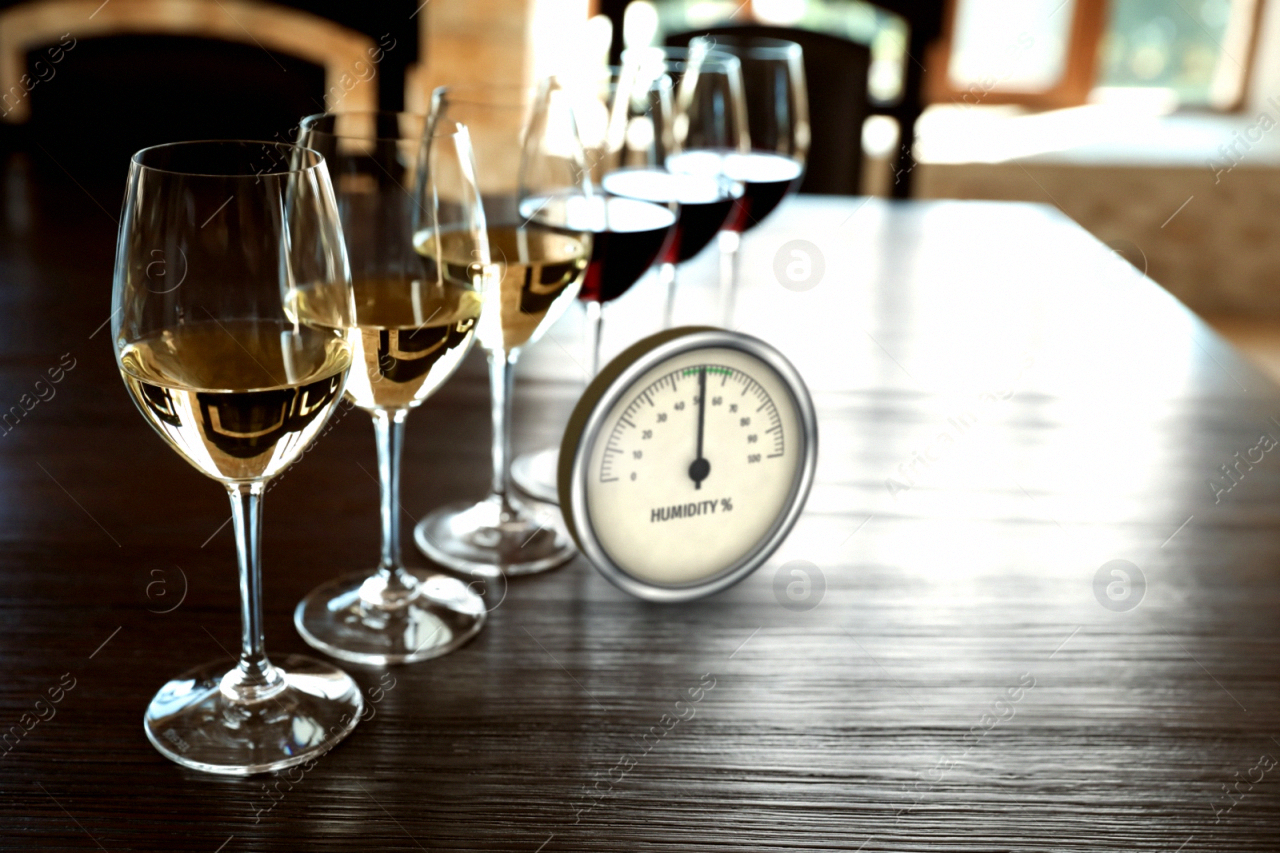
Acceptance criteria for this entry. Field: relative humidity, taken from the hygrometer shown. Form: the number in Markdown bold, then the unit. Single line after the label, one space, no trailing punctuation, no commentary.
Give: **50** %
